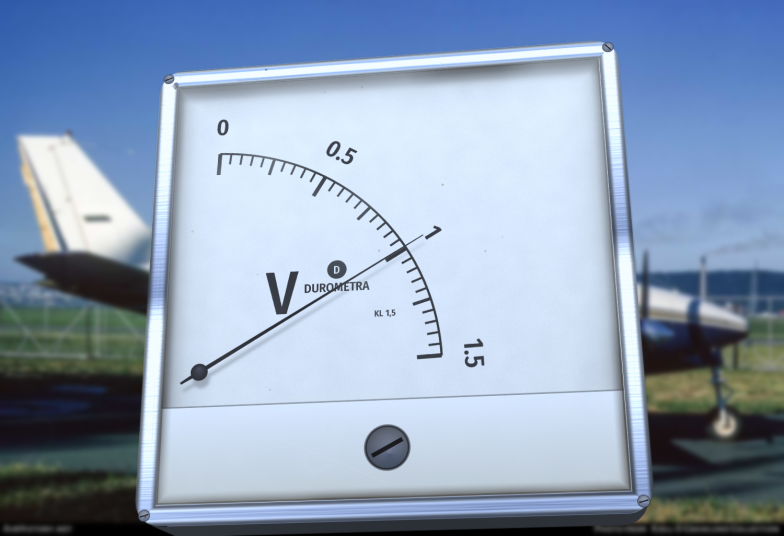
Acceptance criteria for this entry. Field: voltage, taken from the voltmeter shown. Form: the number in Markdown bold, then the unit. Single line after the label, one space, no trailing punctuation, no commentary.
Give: **1** V
